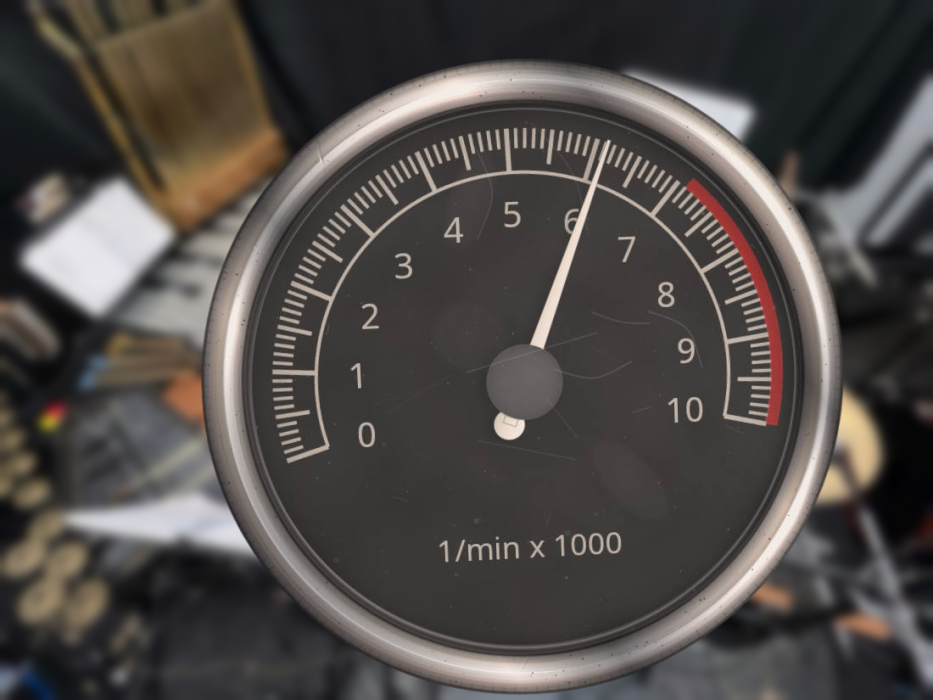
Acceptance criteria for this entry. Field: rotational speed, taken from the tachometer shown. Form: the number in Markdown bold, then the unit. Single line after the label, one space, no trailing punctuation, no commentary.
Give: **6100** rpm
